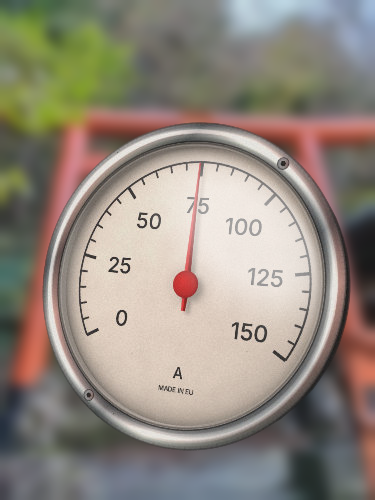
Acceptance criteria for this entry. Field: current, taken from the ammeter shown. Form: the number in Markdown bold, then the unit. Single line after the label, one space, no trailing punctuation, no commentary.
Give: **75** A
